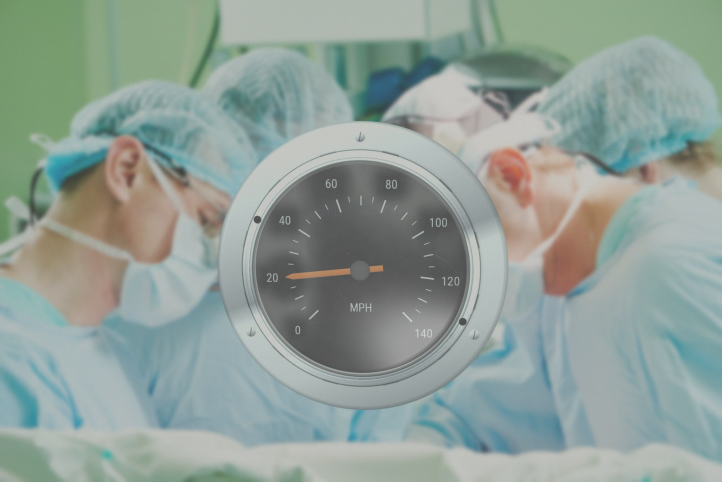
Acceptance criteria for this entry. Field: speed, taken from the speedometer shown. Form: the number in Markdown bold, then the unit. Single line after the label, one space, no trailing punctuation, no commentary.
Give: **20** mph
